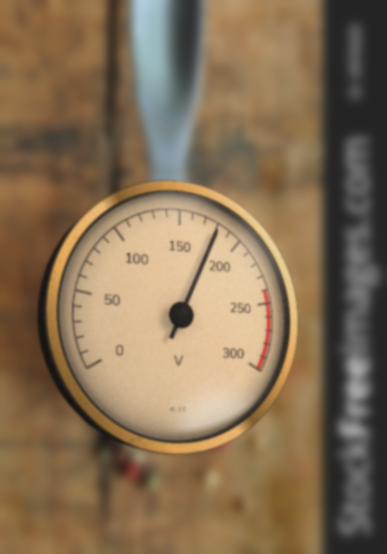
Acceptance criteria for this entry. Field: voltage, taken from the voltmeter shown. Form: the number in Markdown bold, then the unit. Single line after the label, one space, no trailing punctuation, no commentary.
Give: **180** V
